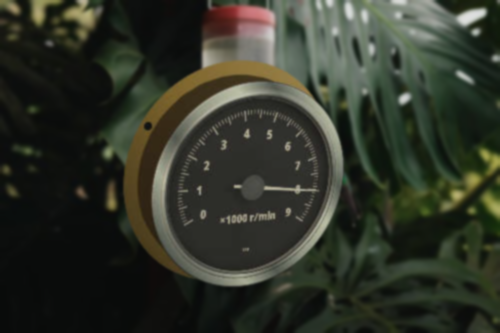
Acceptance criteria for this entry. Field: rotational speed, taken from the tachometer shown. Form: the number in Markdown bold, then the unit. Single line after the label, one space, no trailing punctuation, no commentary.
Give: **8000** rpm
